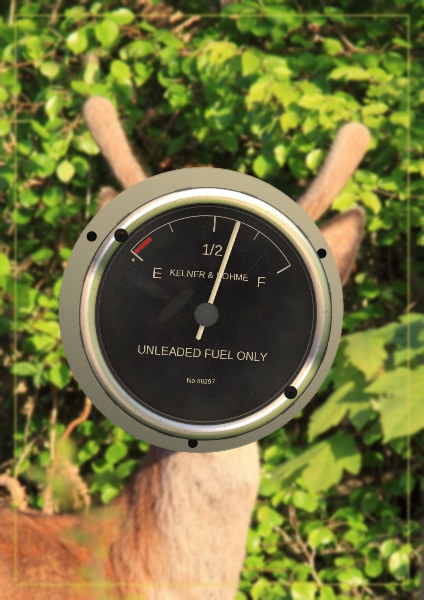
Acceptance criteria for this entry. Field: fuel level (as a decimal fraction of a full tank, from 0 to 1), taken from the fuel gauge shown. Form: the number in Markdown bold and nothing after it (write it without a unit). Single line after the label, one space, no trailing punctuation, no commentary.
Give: **0.625**
